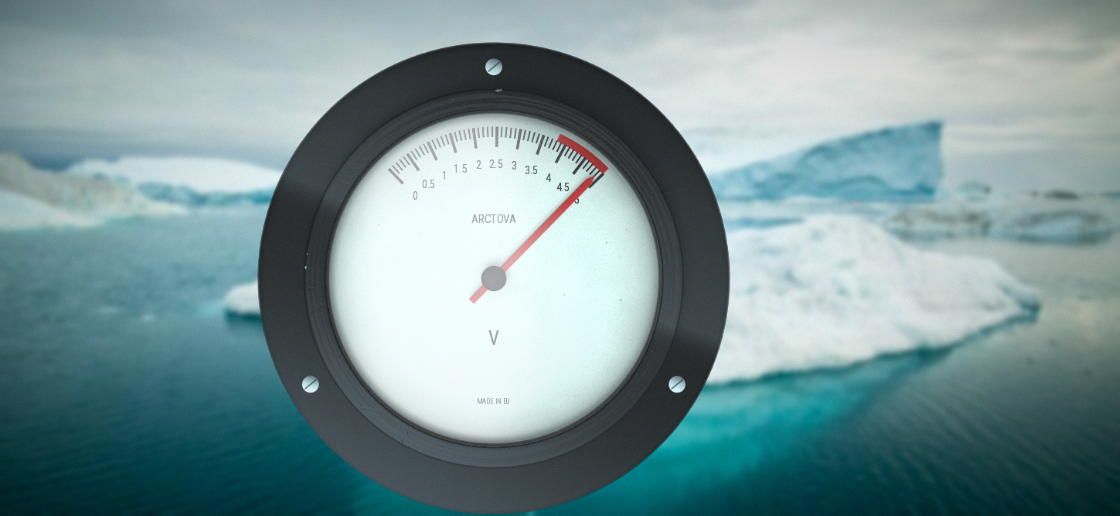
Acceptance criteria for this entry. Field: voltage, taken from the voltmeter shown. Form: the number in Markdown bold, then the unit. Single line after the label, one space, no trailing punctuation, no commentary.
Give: **4.9** V
